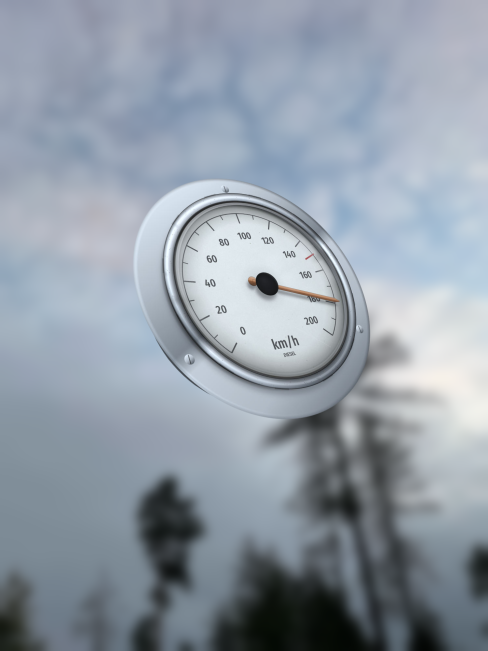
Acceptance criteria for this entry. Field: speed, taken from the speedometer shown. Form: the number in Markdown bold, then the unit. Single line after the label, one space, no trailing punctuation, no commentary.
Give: **180** km/h
